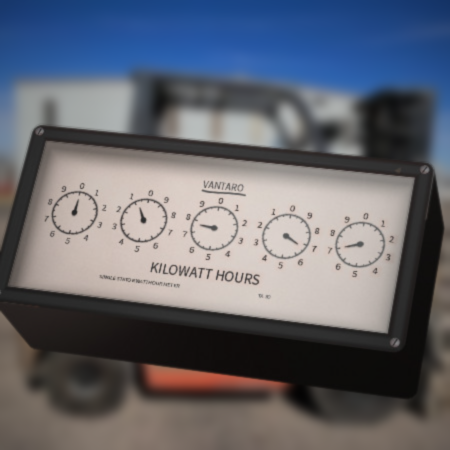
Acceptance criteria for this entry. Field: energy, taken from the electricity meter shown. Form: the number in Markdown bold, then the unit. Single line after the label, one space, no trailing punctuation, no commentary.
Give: **767** kWh
